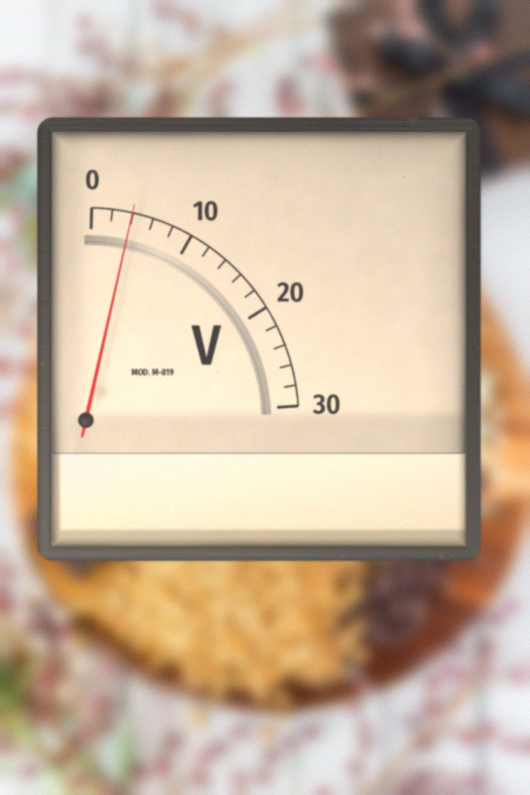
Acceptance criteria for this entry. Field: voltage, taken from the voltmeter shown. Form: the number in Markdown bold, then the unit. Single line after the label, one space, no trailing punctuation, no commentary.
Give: **4** V
